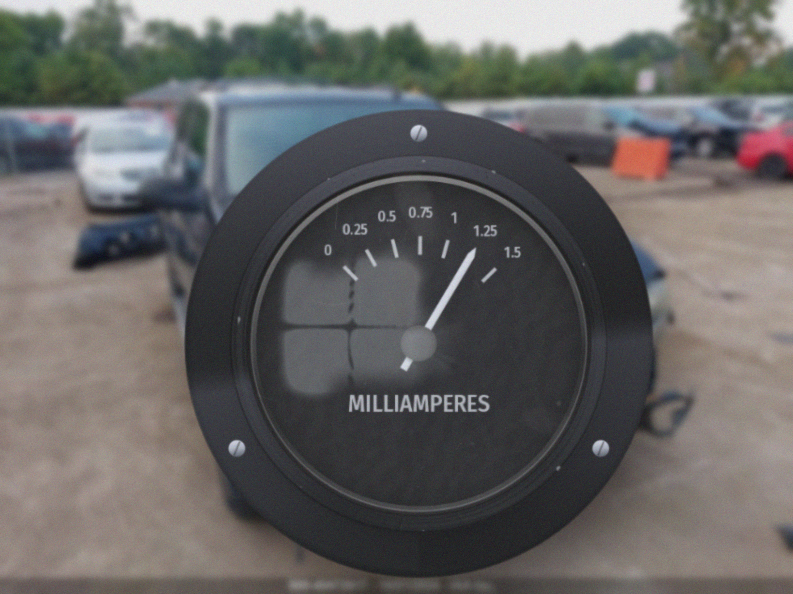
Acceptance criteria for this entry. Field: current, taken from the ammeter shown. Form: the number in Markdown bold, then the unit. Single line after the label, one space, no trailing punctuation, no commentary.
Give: **1.25** mA
